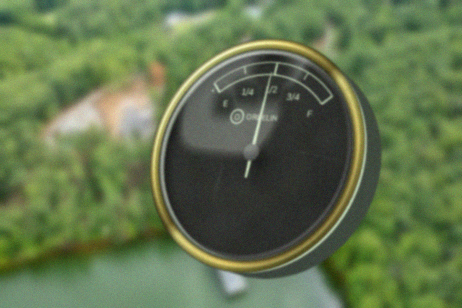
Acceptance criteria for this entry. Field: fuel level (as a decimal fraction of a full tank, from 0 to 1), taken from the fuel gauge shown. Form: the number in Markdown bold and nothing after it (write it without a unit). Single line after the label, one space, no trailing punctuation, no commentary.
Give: **0.5**
